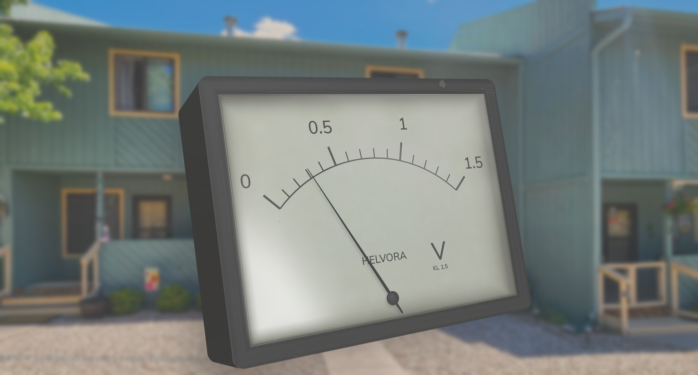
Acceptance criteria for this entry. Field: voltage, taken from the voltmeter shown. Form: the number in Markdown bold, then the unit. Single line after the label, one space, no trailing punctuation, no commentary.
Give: **0.3** V
